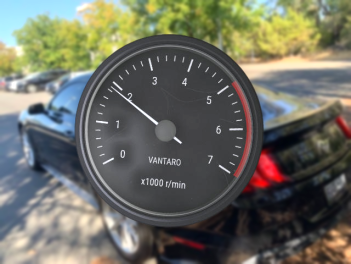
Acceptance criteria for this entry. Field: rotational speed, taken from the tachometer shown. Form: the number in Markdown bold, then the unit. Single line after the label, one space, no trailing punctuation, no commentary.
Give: **1900** rpm
